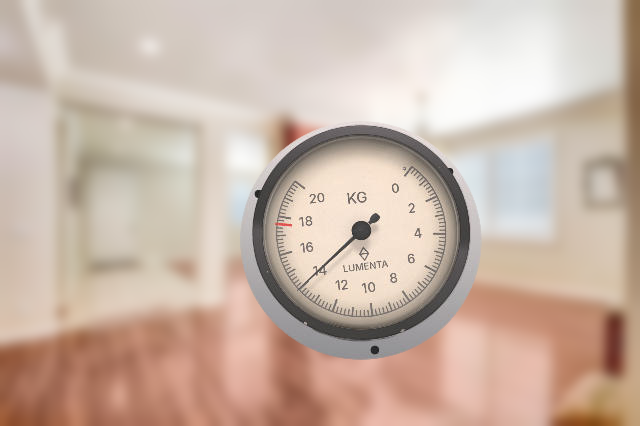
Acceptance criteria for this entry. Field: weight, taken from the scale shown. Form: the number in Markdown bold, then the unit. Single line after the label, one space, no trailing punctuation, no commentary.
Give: **14** kg
